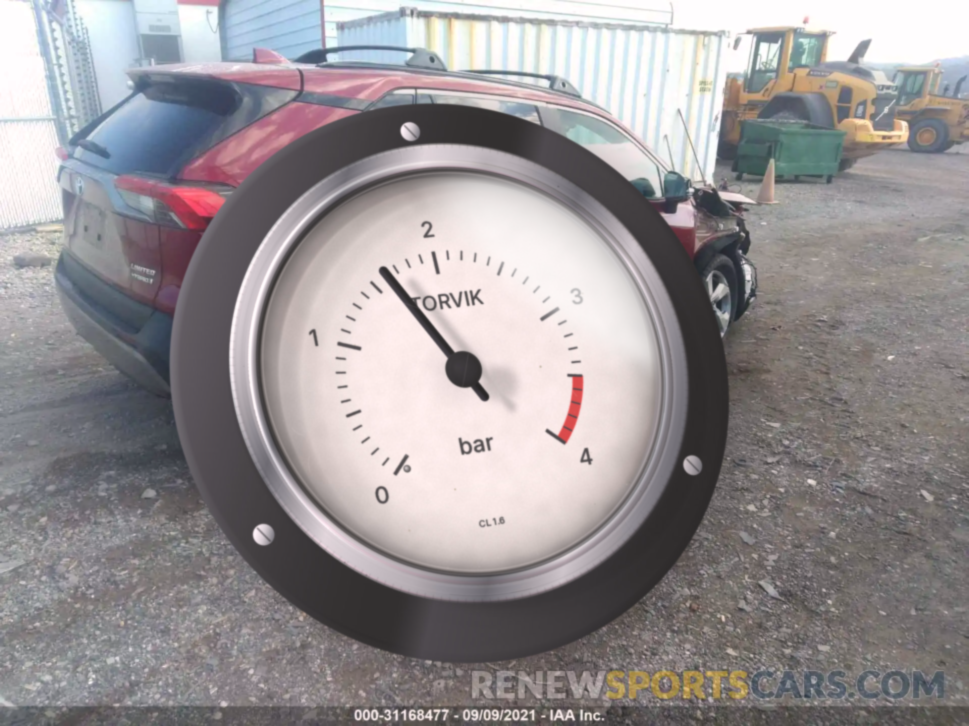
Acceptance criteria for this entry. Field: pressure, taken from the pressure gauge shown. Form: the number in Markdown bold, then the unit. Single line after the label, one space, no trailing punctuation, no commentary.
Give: **1.6** bar
